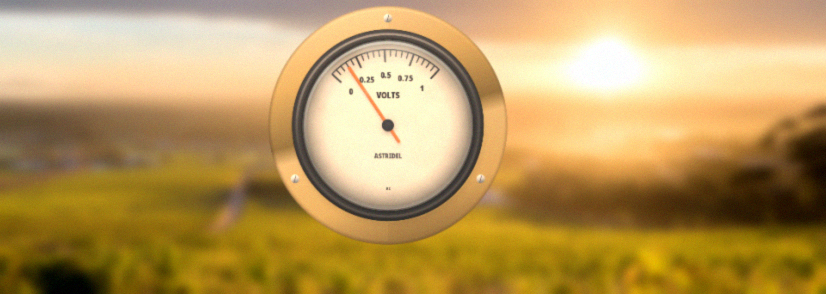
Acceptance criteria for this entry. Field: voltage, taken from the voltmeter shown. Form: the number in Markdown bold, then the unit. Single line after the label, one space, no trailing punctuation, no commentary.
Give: **0.15** V
